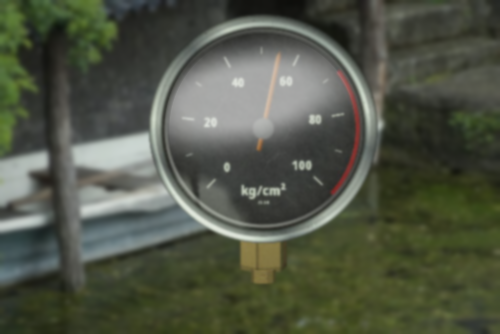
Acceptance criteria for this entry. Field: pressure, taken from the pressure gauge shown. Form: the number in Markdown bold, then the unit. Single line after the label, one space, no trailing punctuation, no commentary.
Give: **55** kg/cm²
